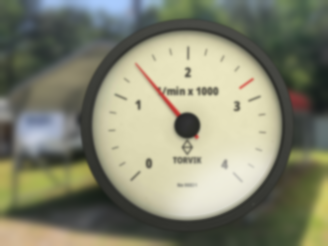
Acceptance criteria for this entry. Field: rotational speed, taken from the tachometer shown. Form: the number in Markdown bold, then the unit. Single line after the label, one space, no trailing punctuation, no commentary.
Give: **1400** rpm
